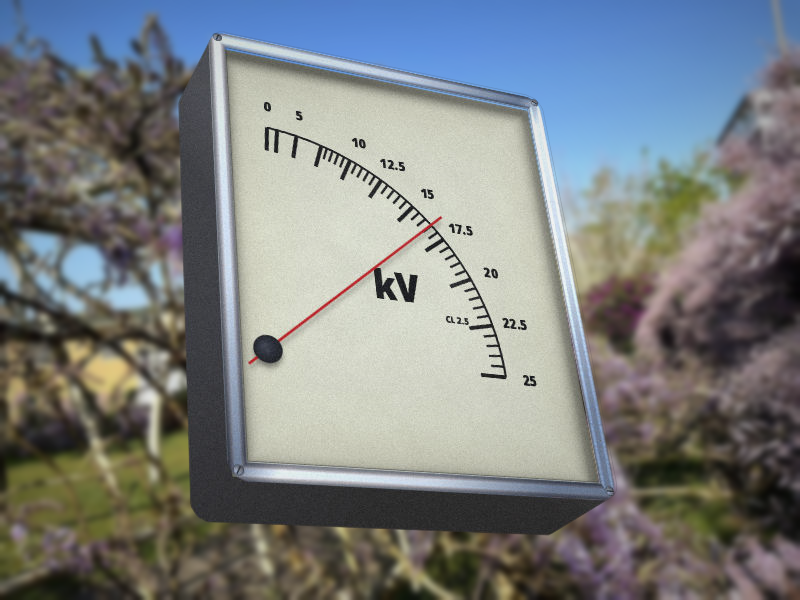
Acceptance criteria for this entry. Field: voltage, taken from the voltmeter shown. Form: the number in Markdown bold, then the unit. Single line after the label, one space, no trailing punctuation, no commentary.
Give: **16.5** kV
